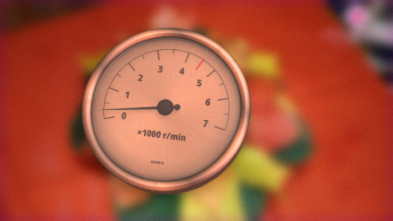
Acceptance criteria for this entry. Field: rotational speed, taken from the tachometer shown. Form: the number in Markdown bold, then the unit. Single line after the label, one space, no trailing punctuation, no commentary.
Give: **250** rpm
